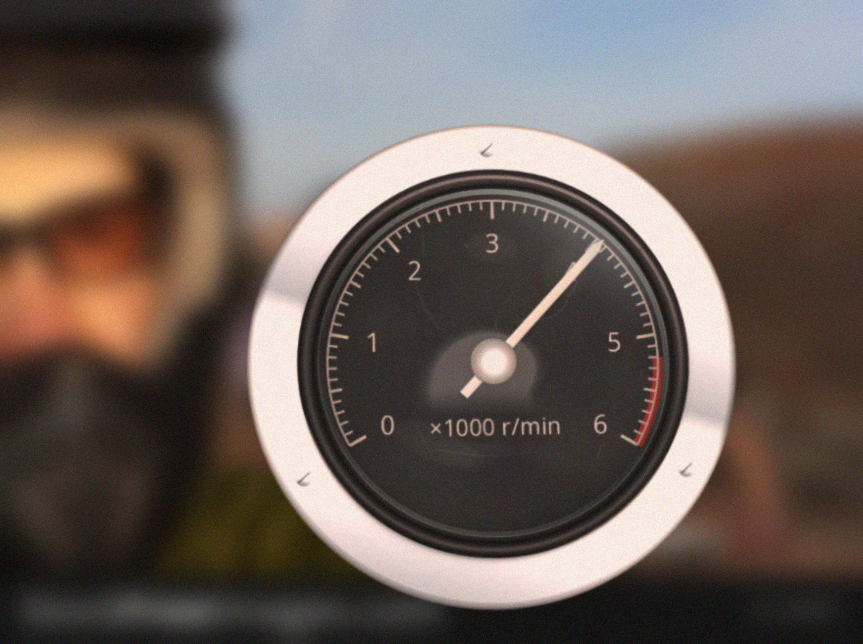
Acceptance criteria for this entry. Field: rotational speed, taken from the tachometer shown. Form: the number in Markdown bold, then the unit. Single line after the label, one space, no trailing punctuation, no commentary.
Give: **4050** rpm
